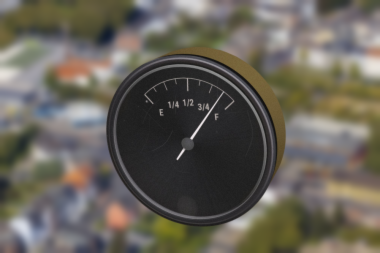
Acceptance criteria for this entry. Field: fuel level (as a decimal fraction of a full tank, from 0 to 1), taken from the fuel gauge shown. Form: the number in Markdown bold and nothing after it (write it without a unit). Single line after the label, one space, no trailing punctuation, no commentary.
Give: **0.875**
